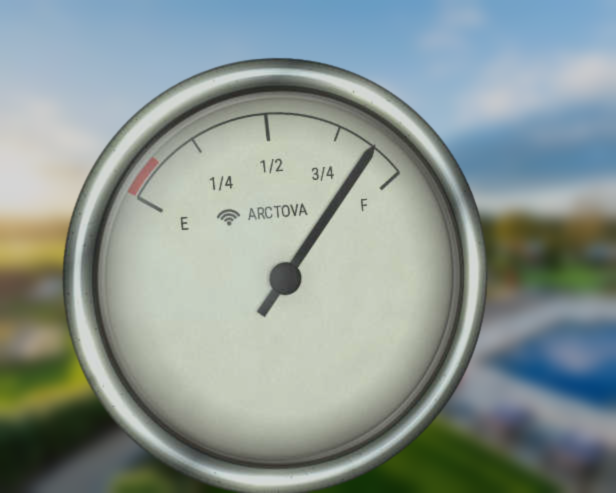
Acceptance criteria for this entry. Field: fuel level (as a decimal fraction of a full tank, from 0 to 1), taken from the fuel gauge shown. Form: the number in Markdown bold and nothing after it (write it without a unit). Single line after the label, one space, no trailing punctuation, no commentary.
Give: **0.875**
